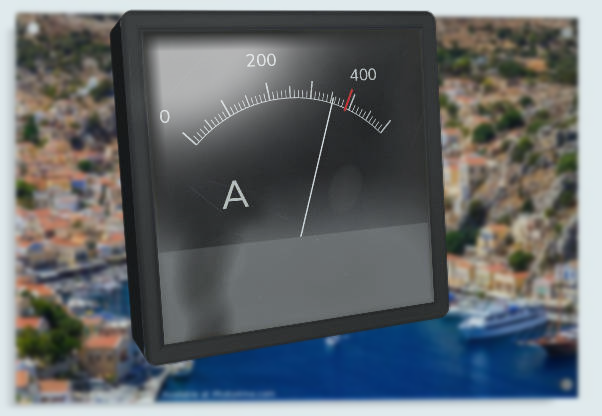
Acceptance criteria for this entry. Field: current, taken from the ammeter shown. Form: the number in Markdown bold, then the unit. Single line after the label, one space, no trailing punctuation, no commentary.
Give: **350** A
